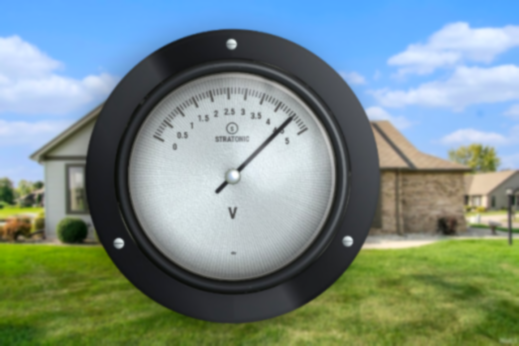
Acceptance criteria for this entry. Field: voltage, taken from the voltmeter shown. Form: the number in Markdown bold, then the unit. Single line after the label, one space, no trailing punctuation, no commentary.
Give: **4.5** V
